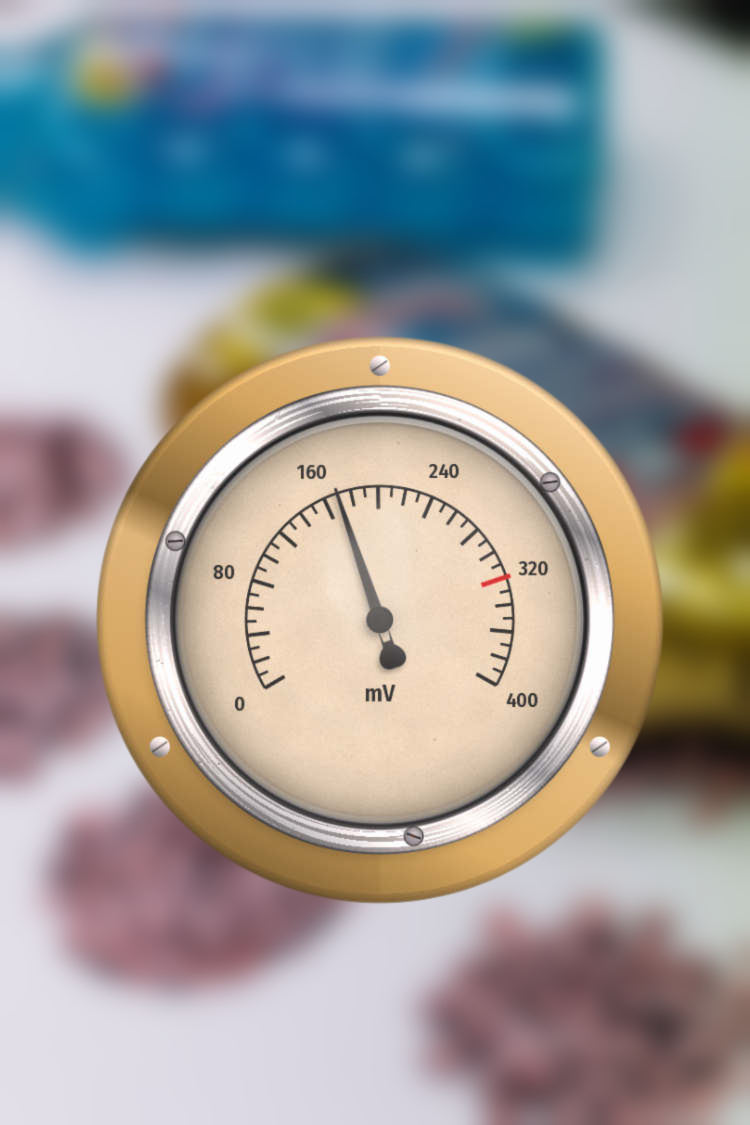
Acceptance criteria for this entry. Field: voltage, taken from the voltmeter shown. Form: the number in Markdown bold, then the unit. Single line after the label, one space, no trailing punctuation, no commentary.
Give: **170** mV
